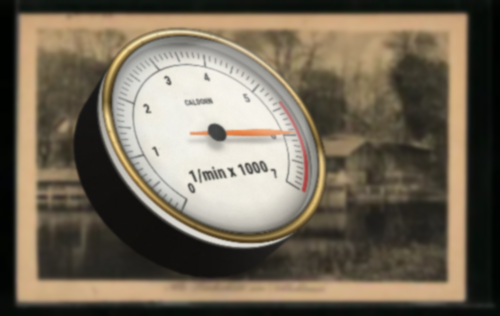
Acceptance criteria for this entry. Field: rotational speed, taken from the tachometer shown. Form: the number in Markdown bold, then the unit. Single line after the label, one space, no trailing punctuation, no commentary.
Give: **6000** rpm
